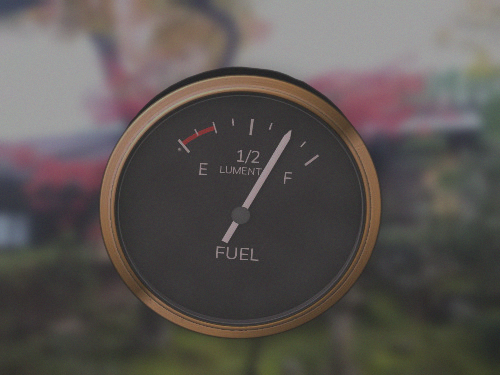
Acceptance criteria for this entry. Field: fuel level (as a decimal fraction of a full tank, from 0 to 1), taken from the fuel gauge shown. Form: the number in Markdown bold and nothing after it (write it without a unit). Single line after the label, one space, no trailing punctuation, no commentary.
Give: **0.75**
